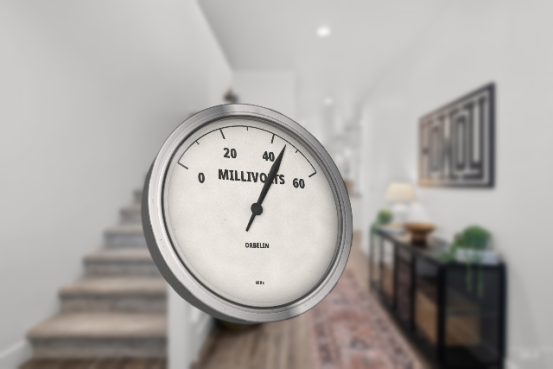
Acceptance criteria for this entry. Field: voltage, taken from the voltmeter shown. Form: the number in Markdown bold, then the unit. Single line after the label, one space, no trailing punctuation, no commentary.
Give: **45** mV
